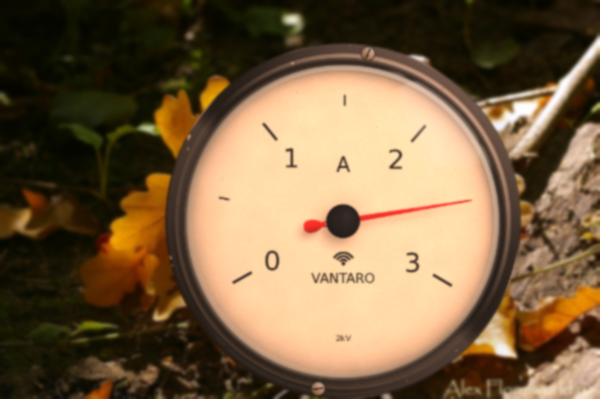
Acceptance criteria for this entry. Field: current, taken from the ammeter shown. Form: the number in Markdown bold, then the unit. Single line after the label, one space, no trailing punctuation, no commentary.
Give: **2.5** A
